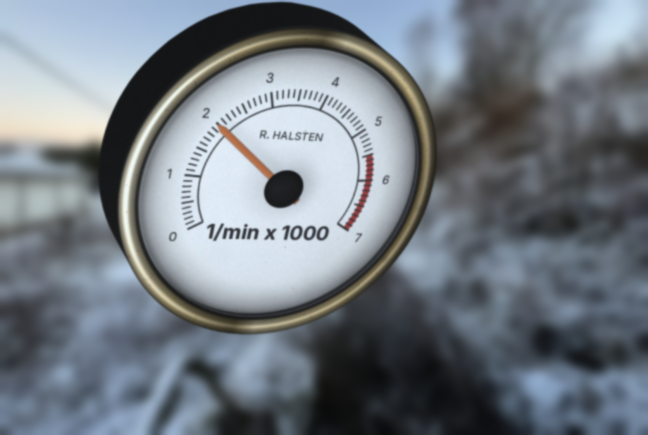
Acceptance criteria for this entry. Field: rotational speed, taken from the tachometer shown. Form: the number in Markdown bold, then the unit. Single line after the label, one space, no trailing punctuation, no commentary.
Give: **2000** rpm
